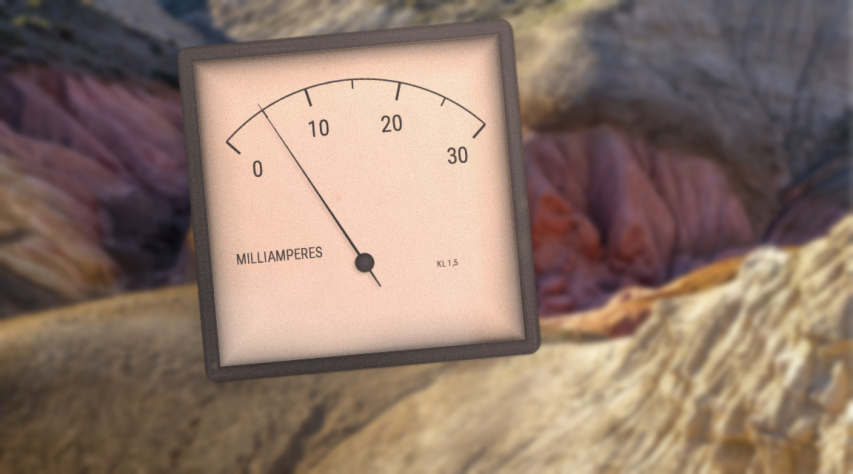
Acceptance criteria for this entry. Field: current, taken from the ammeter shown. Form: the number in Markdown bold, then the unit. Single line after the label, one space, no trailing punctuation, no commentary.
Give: **5** mA
